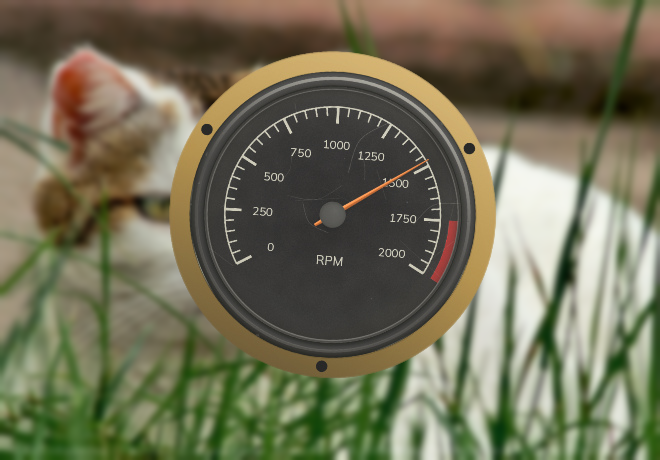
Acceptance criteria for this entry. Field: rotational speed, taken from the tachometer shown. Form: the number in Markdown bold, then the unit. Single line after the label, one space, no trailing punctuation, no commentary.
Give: **1475** rpm
